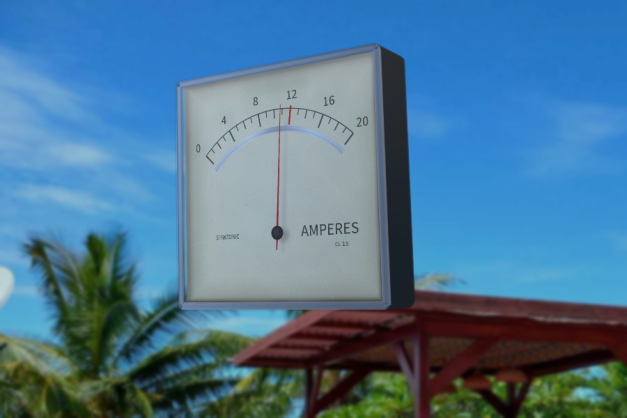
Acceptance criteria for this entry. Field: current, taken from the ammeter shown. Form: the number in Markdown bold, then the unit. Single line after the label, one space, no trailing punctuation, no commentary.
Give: **11** A
